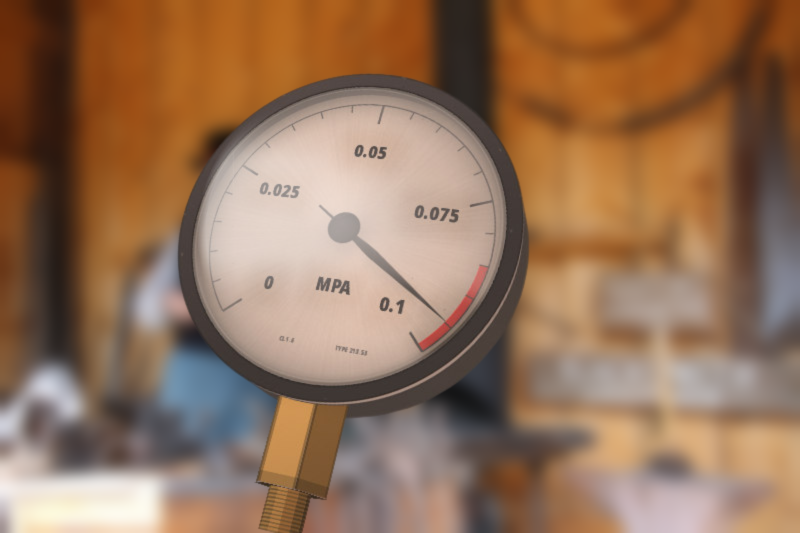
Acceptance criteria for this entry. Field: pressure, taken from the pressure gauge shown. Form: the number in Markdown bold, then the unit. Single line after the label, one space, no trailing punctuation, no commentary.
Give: **0.095** MPa
